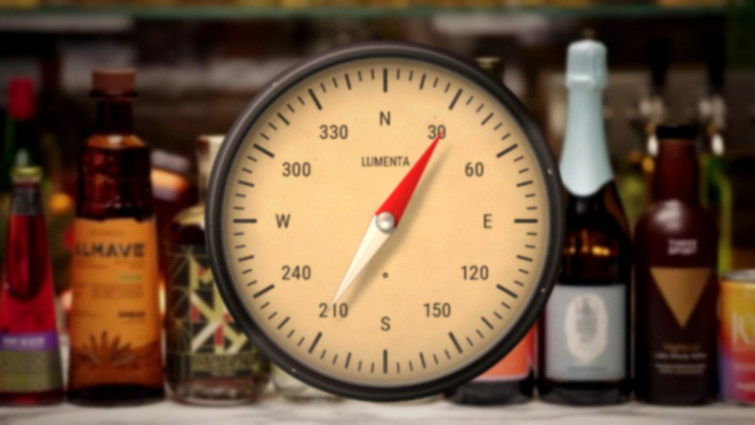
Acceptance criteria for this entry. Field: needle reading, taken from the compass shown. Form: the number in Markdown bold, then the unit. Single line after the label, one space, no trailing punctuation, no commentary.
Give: **32.5** °
